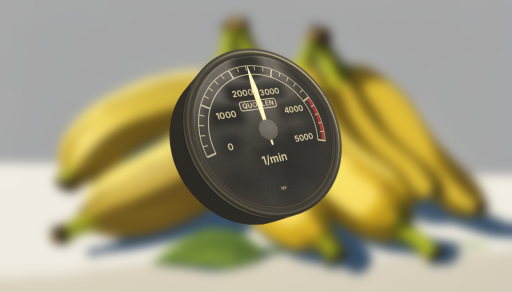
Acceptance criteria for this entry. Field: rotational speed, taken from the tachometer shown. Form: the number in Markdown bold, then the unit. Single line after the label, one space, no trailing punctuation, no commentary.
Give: **2400** rpm
